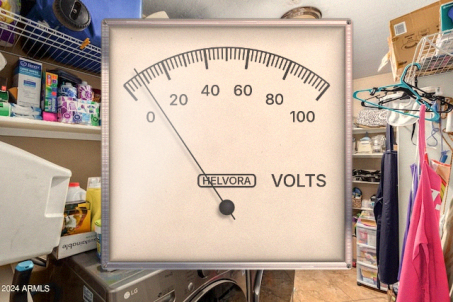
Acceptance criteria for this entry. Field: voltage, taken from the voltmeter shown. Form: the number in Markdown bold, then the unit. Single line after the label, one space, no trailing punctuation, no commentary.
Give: **8** V
